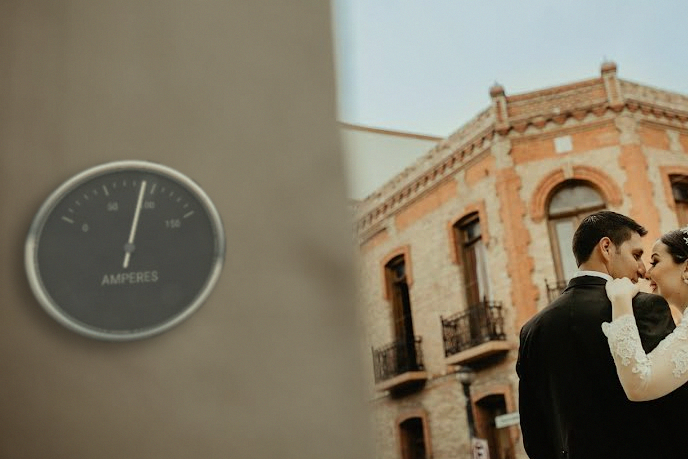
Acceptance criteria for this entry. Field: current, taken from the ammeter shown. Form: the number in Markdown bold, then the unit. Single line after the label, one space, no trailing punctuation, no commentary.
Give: **90** A
